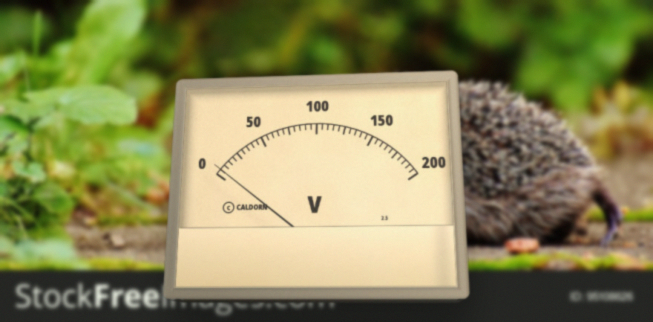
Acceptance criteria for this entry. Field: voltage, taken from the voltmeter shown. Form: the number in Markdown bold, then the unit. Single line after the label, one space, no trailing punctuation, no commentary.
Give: **5** V
